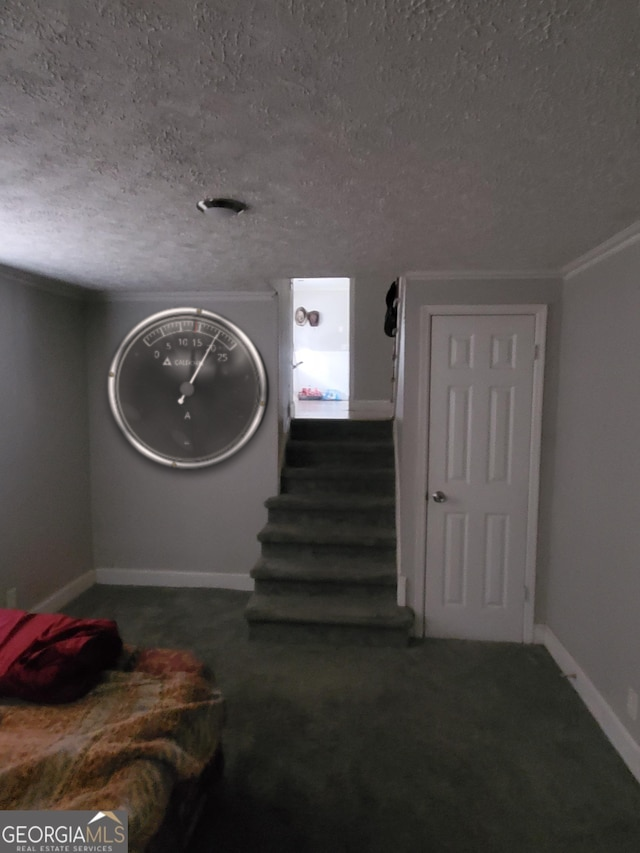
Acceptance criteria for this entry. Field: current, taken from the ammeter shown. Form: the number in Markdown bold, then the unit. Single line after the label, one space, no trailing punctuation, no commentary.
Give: **20** A
